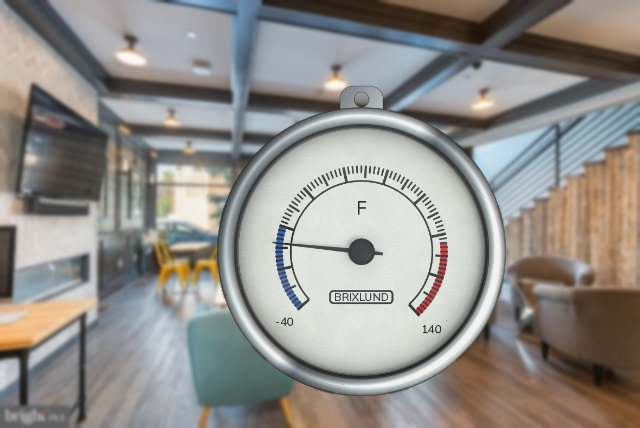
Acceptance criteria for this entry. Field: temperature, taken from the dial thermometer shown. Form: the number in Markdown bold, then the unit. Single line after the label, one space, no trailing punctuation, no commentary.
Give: **-8** °F
